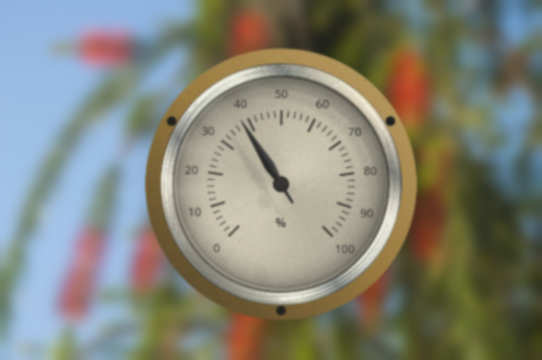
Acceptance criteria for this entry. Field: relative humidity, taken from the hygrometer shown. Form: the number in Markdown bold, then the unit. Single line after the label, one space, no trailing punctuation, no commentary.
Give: **38** %
